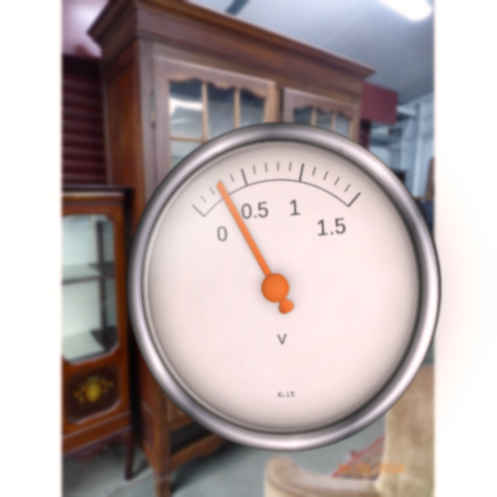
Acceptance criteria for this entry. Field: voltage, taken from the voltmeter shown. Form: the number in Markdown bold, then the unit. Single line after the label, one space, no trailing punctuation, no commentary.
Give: **0.3** V
